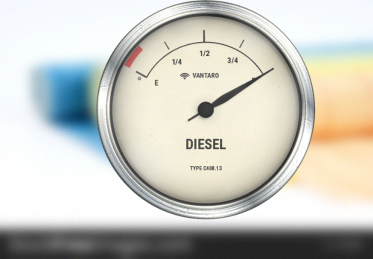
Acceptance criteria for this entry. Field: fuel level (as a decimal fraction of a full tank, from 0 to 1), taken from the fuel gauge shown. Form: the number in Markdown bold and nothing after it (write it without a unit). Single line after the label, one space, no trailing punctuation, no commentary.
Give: **1**
